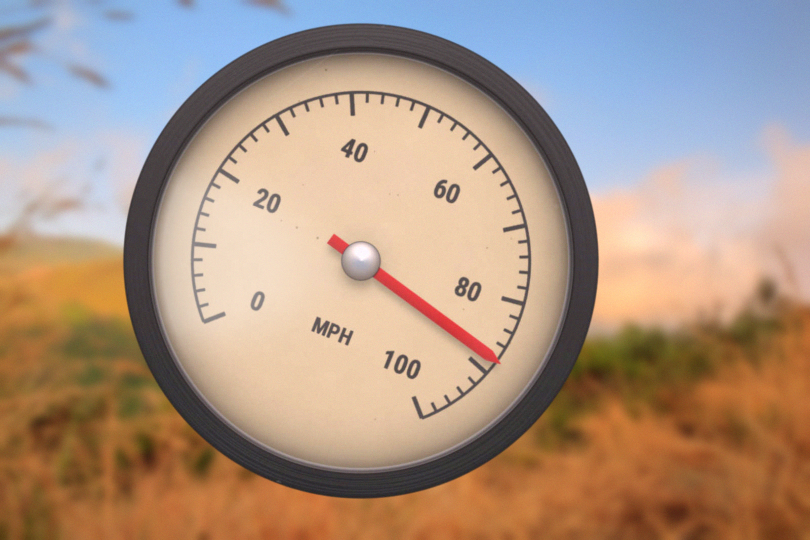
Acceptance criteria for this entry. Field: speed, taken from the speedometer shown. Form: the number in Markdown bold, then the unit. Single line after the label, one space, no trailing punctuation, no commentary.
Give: **88** mph
